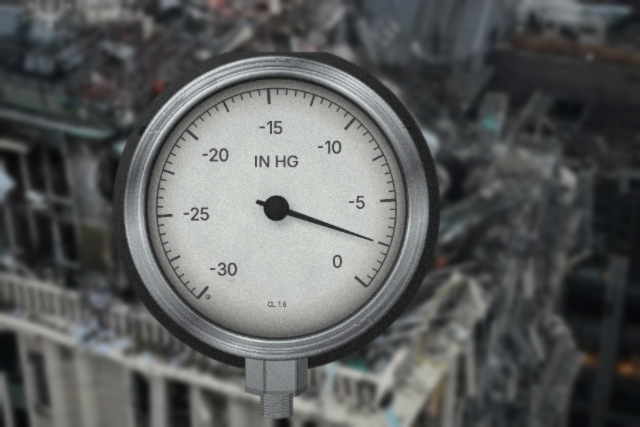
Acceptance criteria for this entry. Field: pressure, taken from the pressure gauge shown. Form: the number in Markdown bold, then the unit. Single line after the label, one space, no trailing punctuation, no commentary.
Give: **-2.5** inHg
